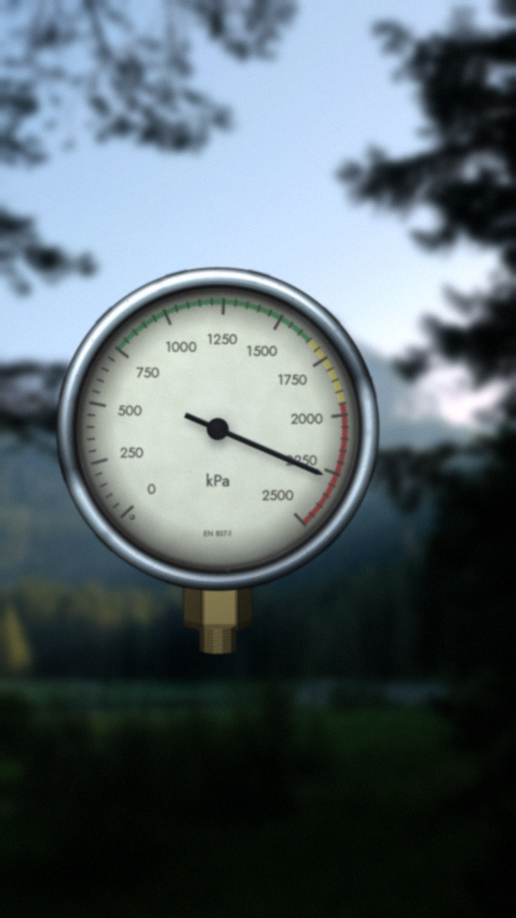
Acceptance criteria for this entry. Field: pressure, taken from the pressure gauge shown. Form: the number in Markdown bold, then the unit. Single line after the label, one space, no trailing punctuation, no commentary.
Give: **2275** kPa
